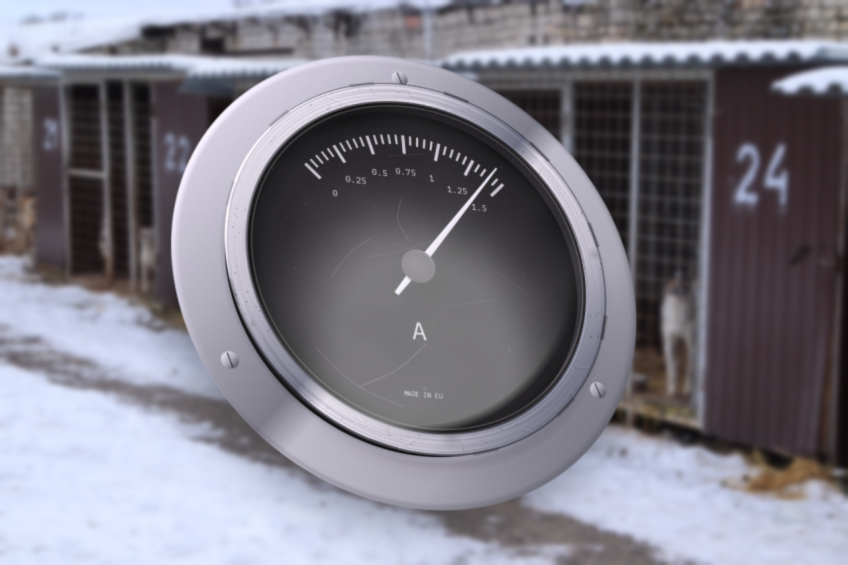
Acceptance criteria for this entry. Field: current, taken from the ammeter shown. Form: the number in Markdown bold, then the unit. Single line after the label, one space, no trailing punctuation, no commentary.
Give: **1.4** A
